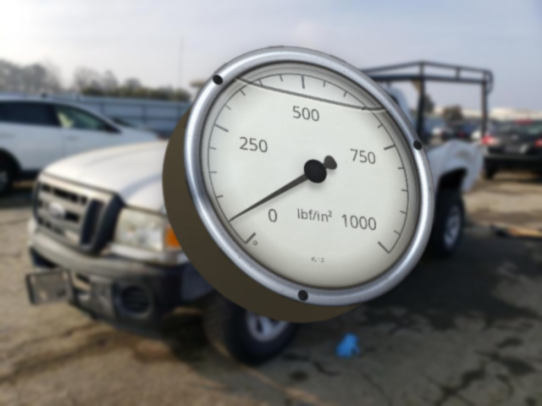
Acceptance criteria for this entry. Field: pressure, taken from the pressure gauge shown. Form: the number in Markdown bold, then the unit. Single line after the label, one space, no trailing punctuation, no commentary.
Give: **50** psi
